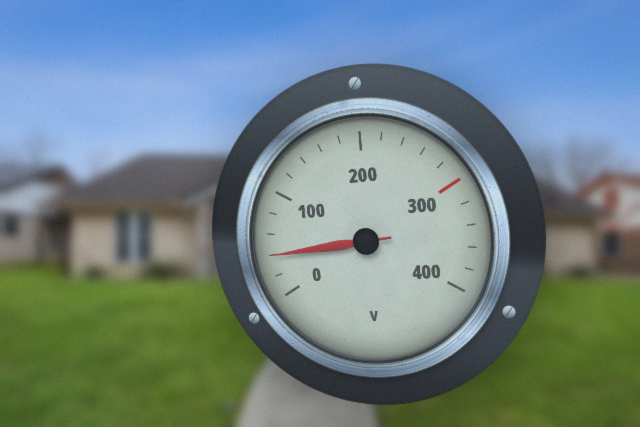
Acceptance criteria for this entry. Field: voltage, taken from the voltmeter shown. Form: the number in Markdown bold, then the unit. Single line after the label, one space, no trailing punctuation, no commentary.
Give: **40** V
